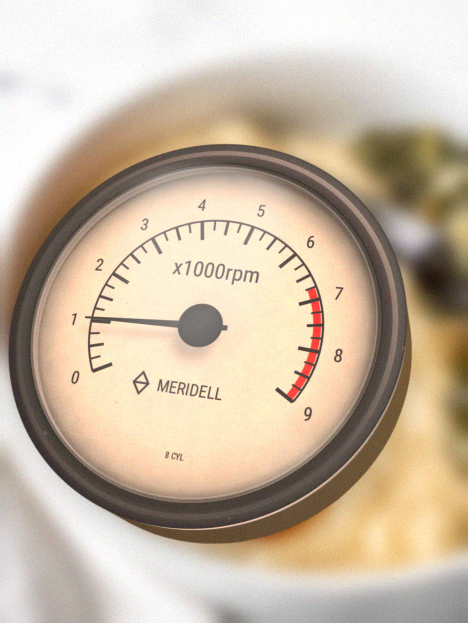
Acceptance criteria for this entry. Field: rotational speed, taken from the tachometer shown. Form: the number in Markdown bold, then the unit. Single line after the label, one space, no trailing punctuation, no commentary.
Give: **1000** rpm
